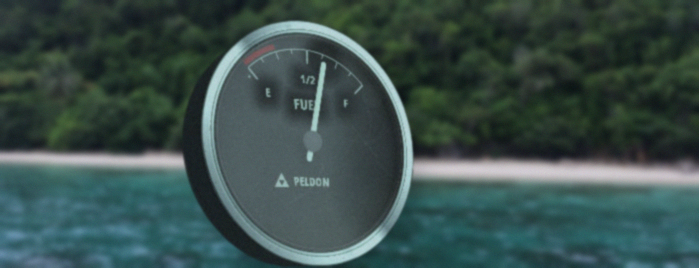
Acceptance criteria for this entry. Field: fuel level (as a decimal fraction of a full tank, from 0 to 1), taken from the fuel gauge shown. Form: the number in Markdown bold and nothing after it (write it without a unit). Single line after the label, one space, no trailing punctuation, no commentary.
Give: **0.625**
